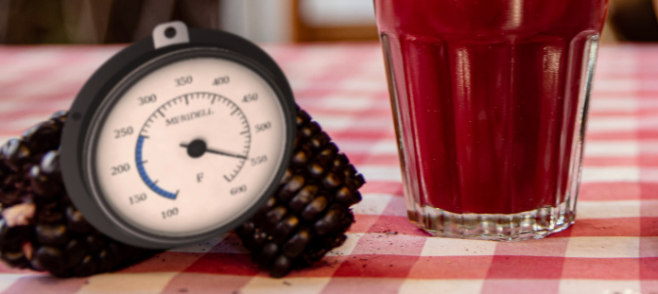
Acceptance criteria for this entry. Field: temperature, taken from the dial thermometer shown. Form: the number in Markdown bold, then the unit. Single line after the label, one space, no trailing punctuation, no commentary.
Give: **550** °F
